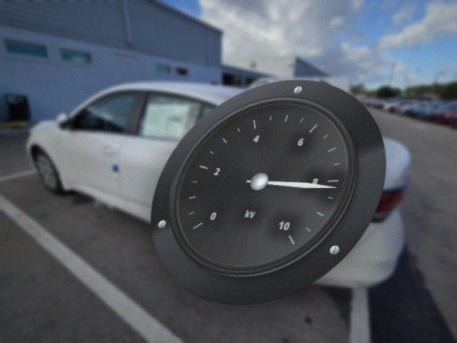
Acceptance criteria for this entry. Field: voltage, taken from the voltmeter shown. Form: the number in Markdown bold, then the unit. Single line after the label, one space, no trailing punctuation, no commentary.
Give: **8.25** kV
